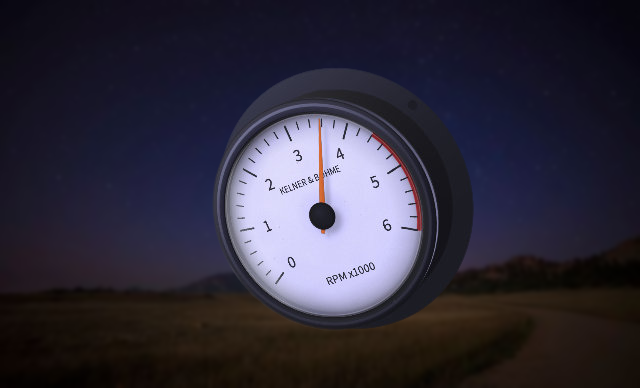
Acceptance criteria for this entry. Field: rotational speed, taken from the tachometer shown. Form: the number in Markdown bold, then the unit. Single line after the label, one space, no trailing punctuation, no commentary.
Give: **3600** rpm
